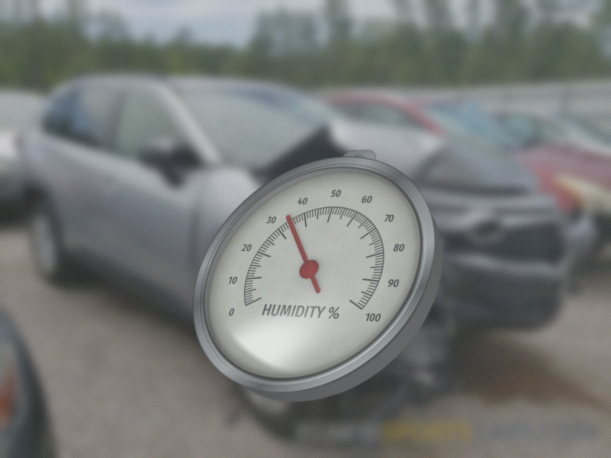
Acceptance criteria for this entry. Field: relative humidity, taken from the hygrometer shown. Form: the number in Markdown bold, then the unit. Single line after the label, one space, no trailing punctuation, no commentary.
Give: **35** %
